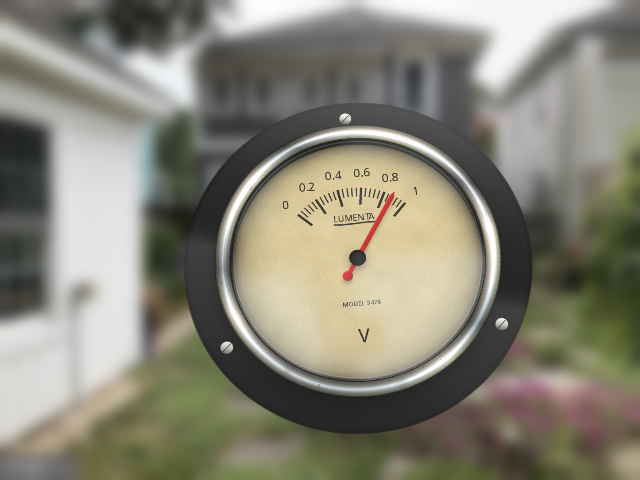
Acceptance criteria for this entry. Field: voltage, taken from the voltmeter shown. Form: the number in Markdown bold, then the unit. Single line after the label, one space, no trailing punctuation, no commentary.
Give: **0.88** V
